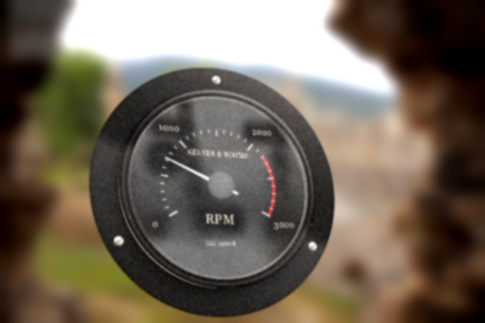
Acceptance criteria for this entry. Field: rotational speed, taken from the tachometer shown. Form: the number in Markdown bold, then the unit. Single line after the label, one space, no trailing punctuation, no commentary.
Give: **700** rpm
